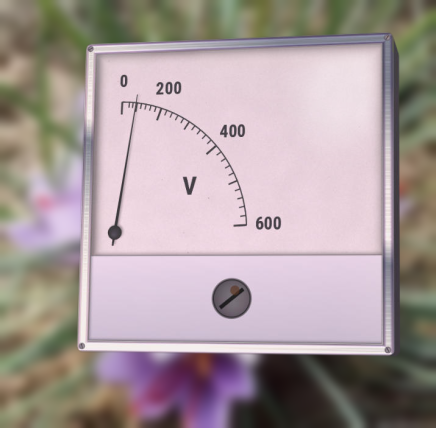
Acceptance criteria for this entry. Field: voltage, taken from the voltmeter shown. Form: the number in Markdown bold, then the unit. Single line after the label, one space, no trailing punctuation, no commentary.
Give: **100** V
